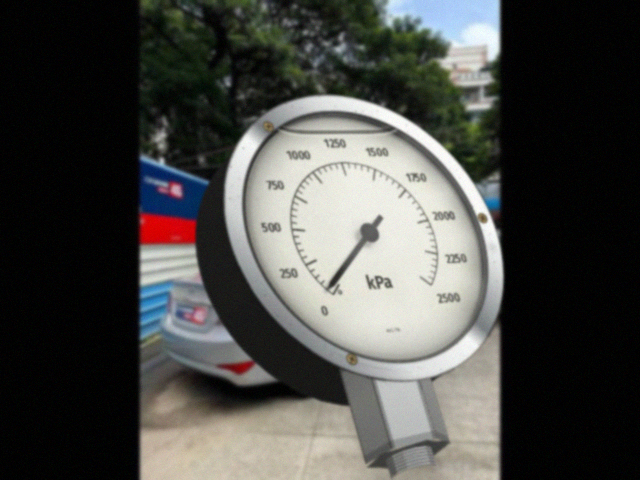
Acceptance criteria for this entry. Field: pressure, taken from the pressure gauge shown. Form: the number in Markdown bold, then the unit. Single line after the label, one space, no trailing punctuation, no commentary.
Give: **50** kPa
